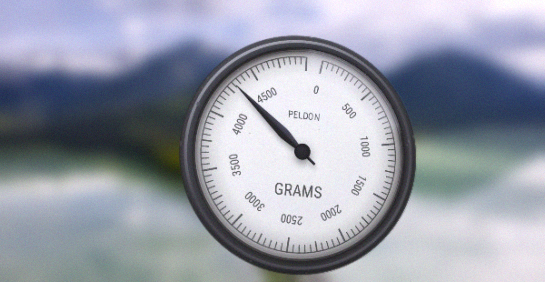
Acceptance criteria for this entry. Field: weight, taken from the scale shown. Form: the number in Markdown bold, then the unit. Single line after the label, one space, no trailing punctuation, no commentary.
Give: **4300** g
